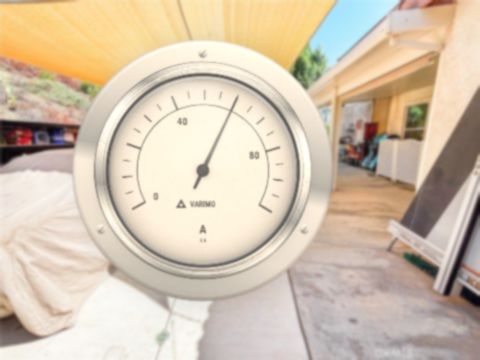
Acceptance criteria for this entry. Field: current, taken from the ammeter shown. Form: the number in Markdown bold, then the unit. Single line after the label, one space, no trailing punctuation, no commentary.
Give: **60** A
